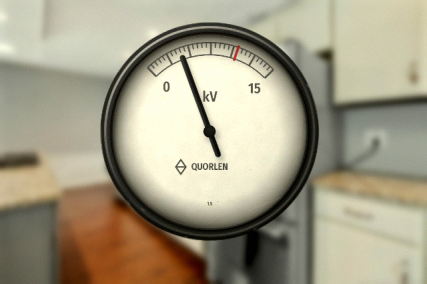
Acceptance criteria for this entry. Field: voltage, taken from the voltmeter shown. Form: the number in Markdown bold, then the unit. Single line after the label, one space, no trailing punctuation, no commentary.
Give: **4** kV
